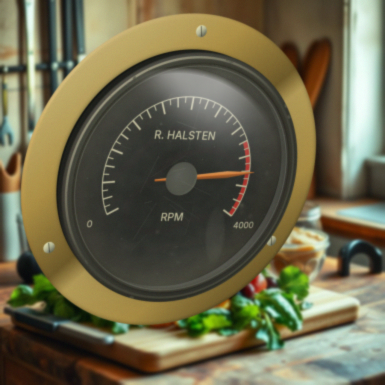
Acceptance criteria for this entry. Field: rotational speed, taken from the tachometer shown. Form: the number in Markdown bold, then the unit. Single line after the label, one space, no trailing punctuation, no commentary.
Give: **3400** rpm
